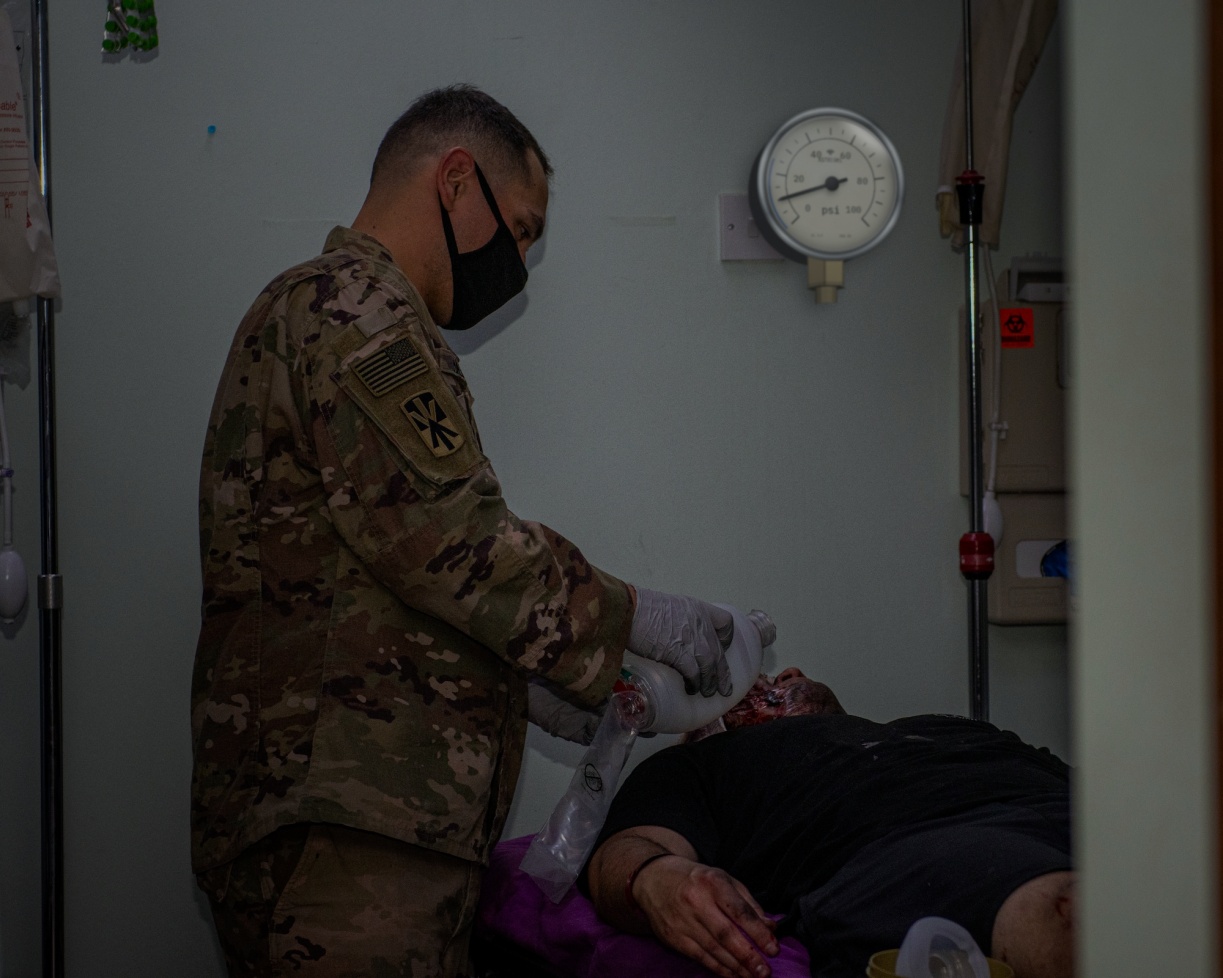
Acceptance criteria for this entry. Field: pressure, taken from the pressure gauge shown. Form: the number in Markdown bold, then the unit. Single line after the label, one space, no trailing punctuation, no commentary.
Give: **10** psi
